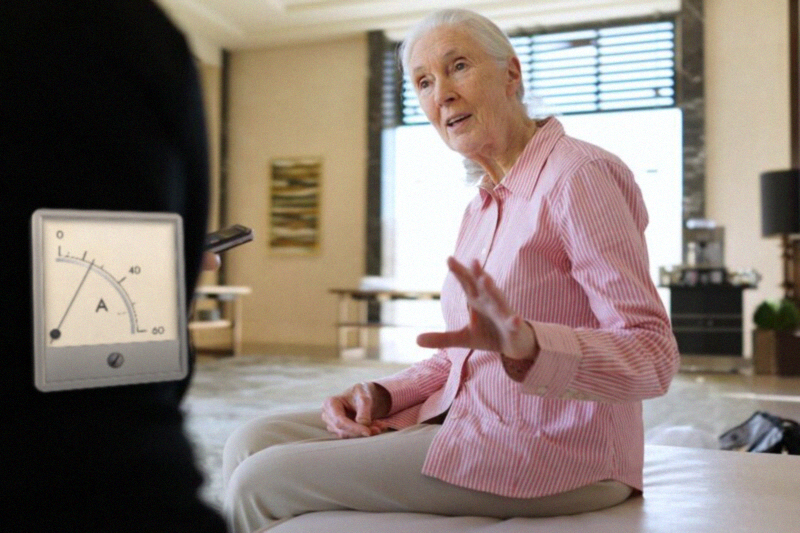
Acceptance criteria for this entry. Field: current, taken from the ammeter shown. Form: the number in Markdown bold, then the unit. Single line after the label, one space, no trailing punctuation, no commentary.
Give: **25** A
